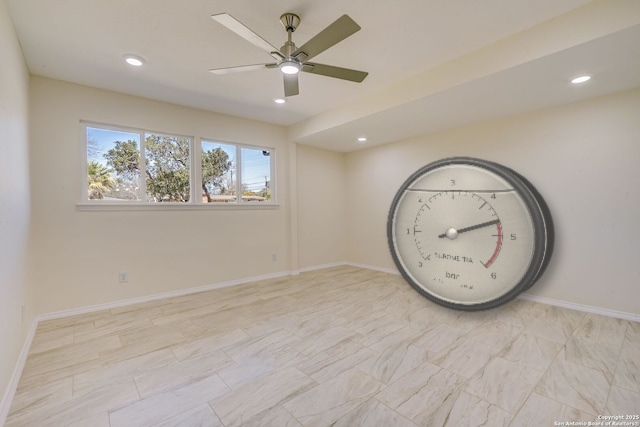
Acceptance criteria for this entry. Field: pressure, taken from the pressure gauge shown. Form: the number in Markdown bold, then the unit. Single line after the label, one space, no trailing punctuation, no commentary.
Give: **4.6** bar
